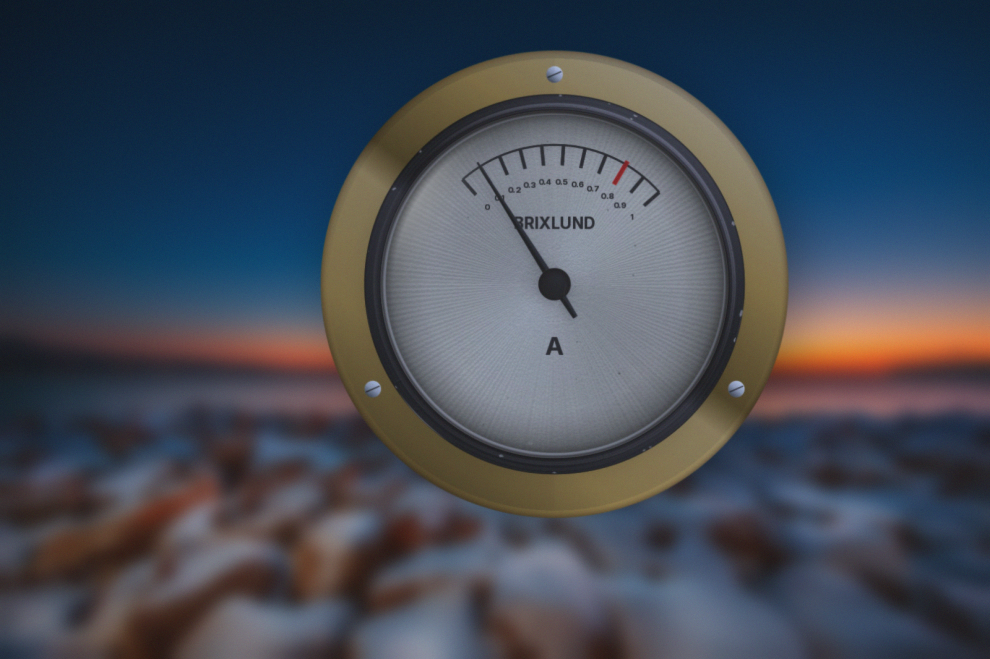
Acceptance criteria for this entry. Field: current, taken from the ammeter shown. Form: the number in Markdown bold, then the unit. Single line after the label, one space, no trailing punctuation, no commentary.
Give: **0.1** A
